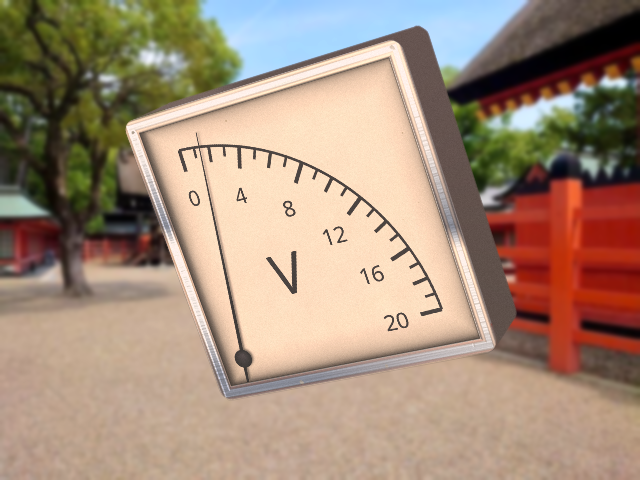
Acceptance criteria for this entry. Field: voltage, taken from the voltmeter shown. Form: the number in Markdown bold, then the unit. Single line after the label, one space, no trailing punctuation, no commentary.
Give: **1.5** V
